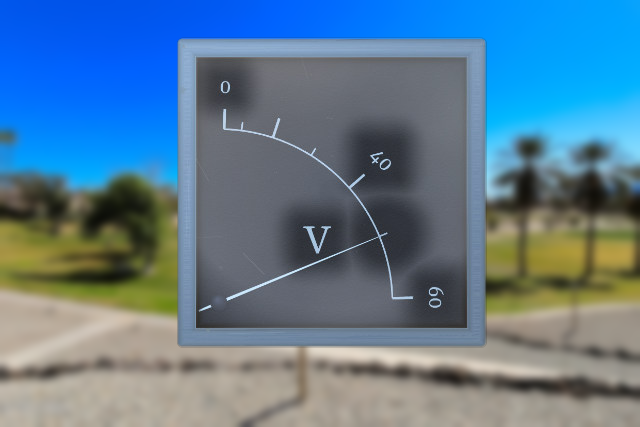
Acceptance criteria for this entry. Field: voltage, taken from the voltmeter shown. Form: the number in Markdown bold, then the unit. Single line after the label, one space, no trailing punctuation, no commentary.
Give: **50** V
